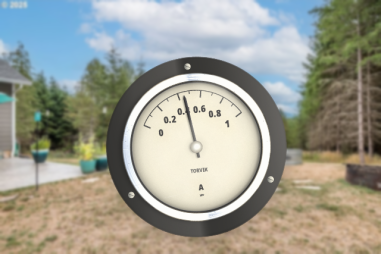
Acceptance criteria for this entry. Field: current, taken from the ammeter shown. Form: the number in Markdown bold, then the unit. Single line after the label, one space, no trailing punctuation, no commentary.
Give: **0.45** A
